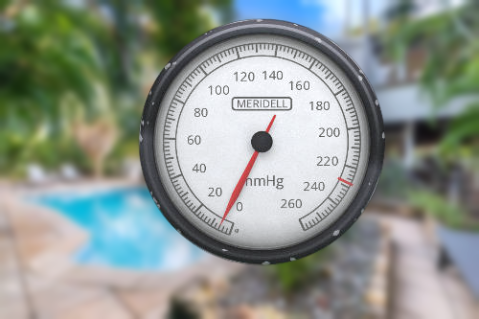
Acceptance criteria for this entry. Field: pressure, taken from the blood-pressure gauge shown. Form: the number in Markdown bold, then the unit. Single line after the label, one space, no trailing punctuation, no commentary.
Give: **6** mmHg
